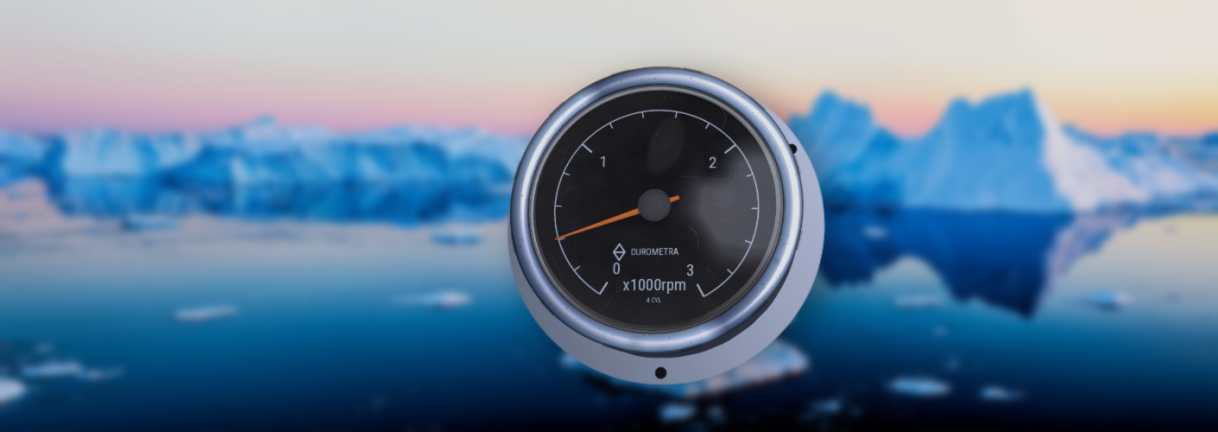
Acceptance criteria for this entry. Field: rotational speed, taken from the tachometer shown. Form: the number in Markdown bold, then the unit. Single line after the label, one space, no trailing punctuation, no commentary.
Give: **400** rpm
